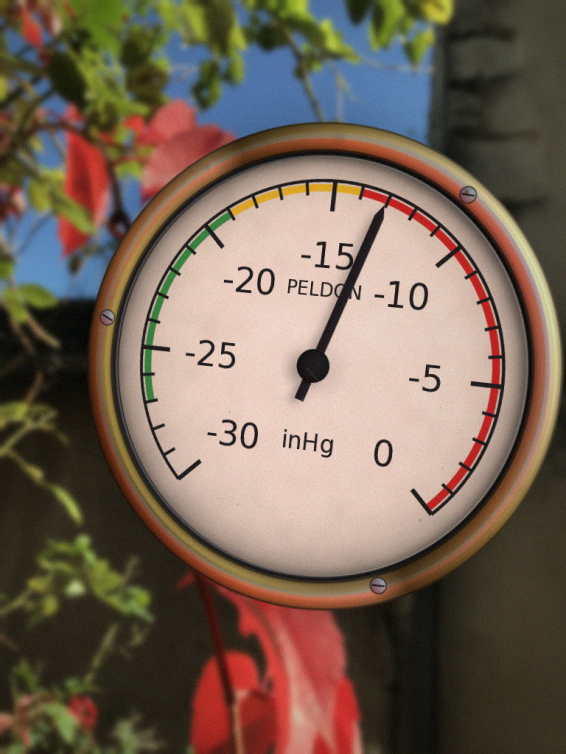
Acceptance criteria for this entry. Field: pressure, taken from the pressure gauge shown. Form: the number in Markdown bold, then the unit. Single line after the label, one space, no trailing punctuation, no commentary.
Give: **-13** inHg
